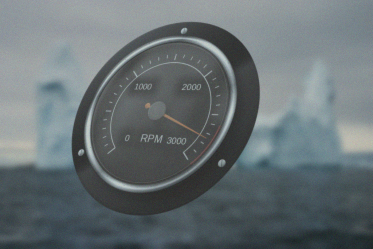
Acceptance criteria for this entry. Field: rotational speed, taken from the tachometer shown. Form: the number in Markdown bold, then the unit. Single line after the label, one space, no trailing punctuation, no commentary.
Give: **2750** rpm
